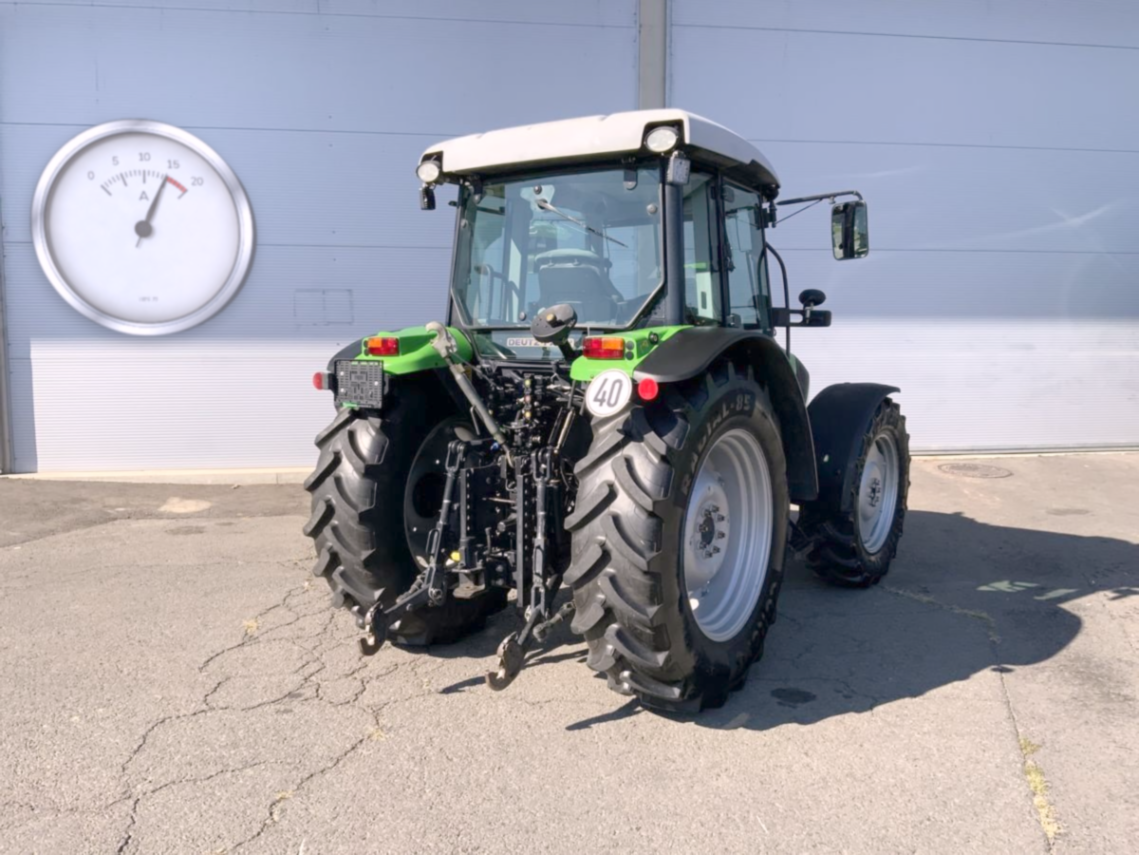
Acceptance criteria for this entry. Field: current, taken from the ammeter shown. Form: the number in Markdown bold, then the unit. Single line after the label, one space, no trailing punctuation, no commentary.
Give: **15** A
